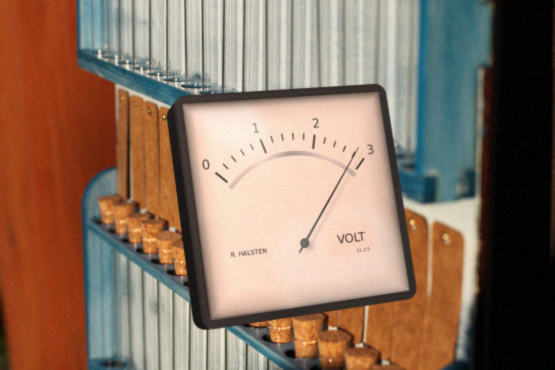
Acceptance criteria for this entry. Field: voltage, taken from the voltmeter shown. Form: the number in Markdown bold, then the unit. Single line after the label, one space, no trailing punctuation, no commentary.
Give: **2.8** V
